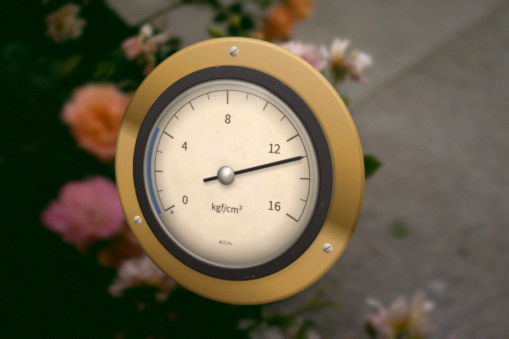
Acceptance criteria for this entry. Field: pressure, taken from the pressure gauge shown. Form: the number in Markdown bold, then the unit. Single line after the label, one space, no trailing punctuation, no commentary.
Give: **13** kg/cm²
